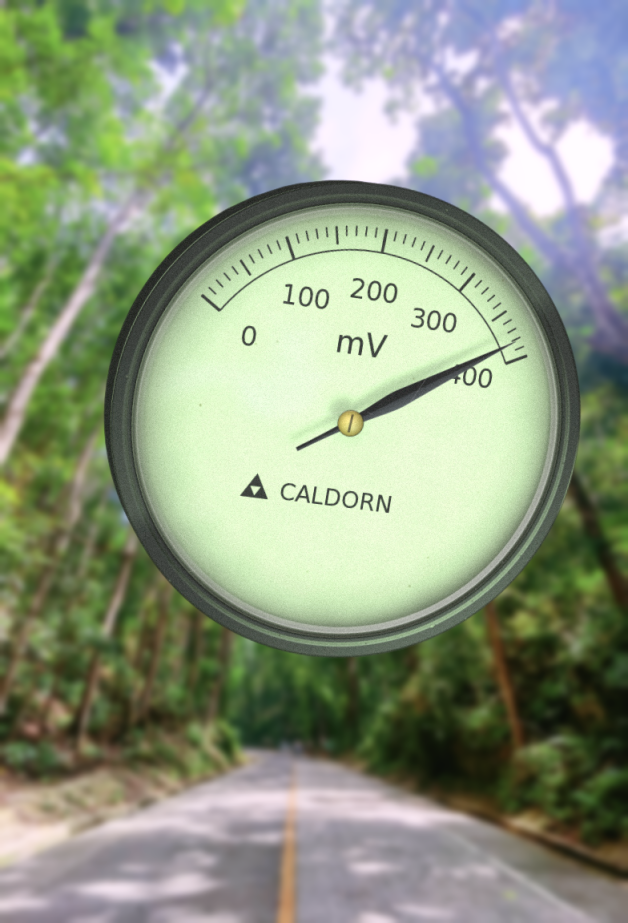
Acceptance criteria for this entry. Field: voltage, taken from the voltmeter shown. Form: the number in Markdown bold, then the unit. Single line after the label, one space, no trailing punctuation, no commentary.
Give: **380** mV
